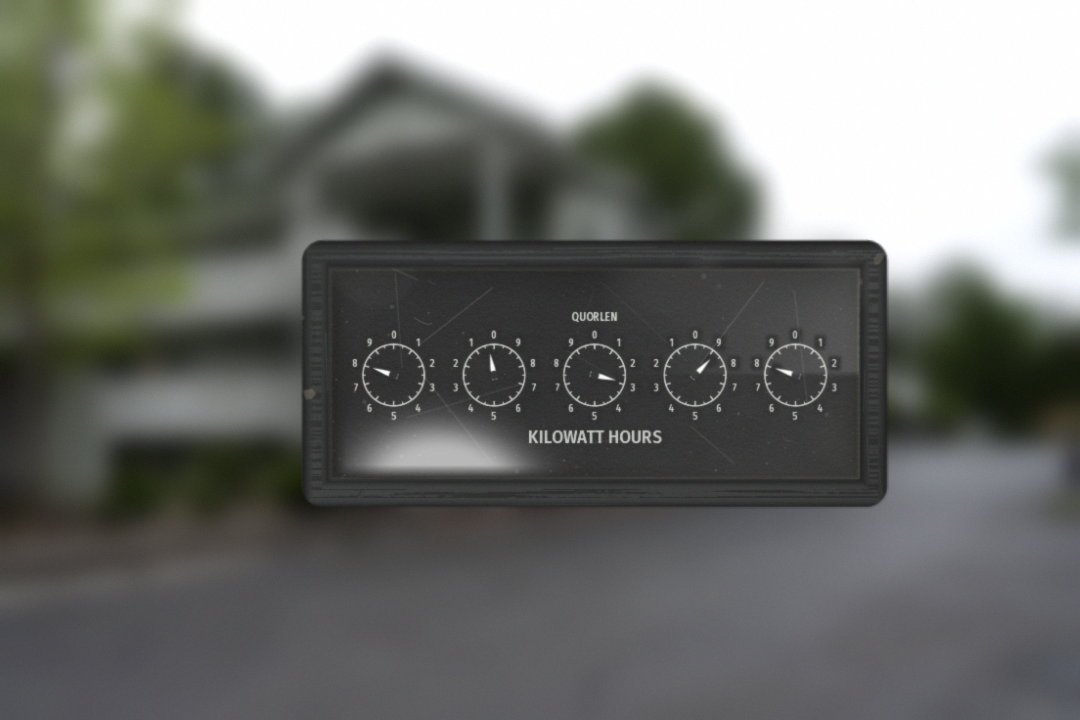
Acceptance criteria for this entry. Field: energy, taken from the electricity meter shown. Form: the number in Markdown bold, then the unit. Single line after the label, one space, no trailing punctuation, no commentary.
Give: **80288** kWh
